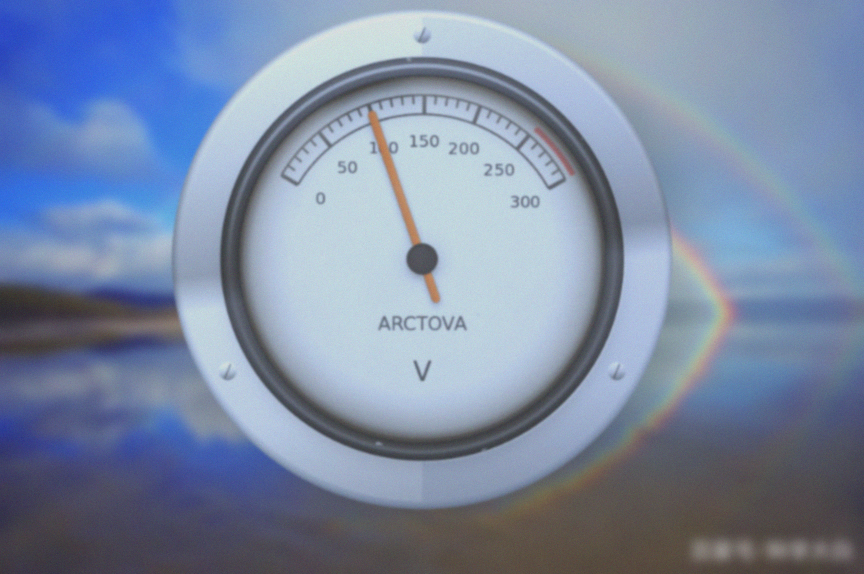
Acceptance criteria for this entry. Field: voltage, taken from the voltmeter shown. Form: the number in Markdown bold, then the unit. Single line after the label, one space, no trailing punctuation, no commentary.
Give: **100** V
